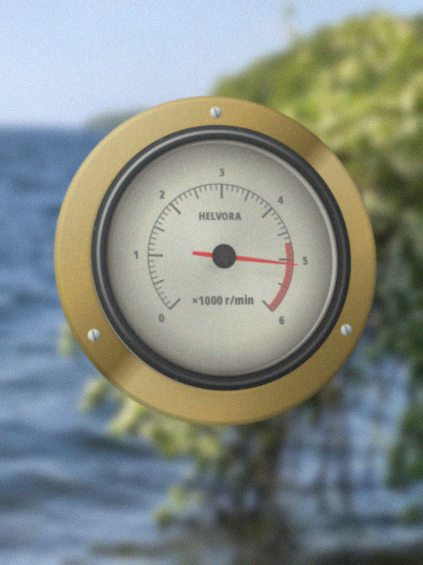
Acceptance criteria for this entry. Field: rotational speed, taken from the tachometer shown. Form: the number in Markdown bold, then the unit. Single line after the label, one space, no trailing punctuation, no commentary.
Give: **5100** rpm
